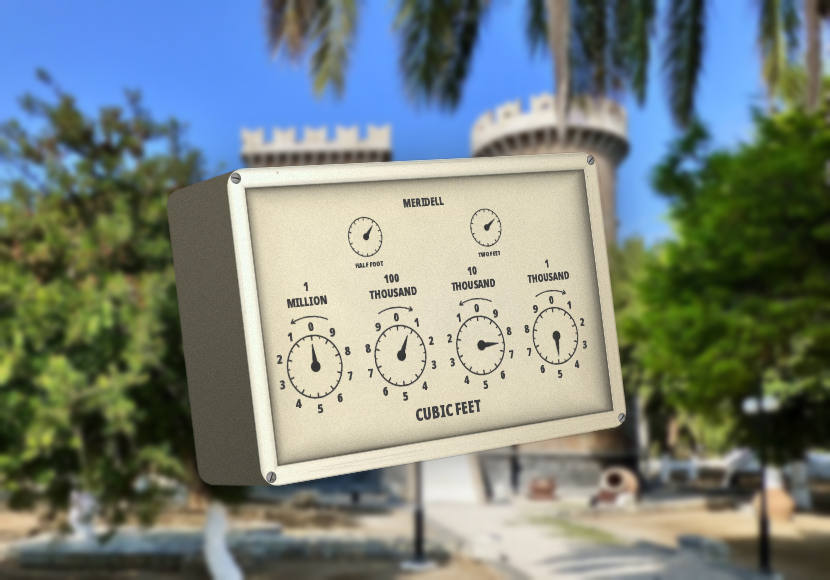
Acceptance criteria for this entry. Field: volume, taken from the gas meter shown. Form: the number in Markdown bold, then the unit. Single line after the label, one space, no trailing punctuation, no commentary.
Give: **7500** ft³
